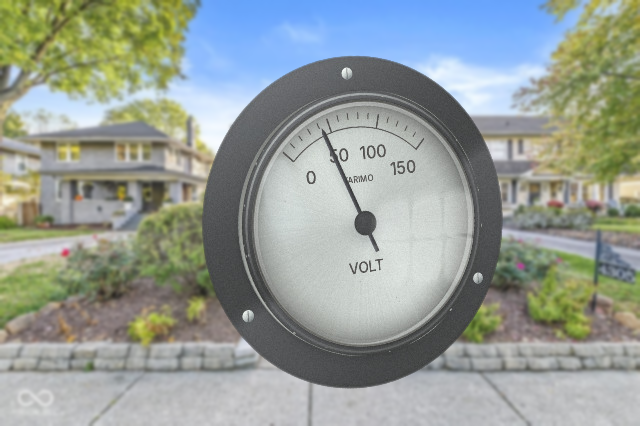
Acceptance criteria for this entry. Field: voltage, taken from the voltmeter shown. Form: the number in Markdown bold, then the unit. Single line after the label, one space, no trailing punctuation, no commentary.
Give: **40** V
